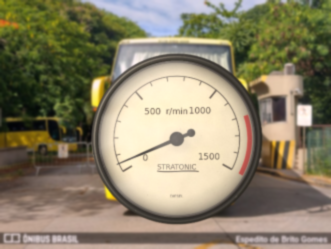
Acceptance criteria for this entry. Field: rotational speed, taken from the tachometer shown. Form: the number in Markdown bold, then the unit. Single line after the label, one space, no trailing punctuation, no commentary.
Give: **50** rpm
